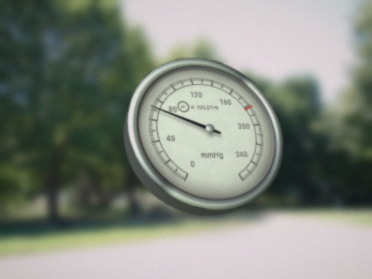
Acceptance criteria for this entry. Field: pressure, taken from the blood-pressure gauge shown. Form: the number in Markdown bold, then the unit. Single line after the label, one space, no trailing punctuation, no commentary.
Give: **70** mmHg
